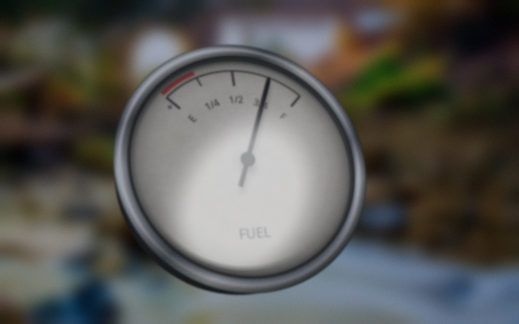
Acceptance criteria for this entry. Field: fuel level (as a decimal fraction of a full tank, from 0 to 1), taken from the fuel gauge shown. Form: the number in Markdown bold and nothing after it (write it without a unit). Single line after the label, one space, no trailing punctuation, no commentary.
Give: **0.75**
